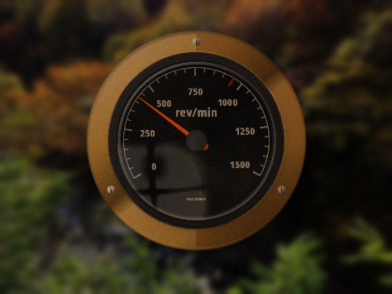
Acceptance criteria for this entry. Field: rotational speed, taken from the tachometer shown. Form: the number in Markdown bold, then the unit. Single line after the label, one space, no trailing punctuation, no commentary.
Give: **425** rpm
